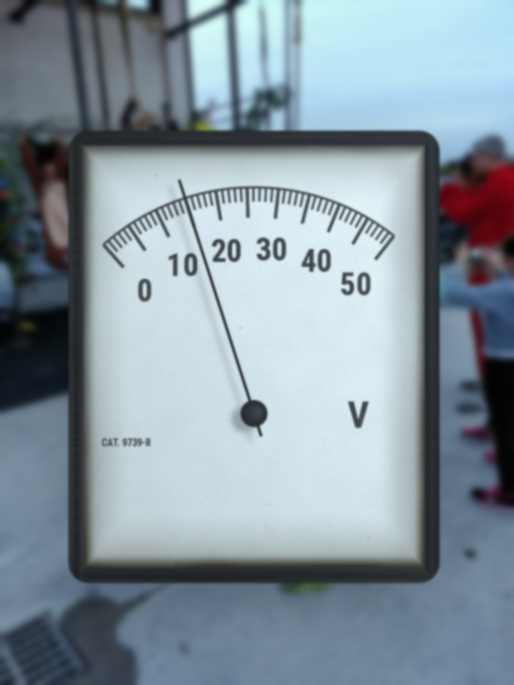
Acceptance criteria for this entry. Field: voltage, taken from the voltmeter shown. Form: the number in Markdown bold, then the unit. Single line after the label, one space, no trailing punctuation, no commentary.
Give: **15** V
